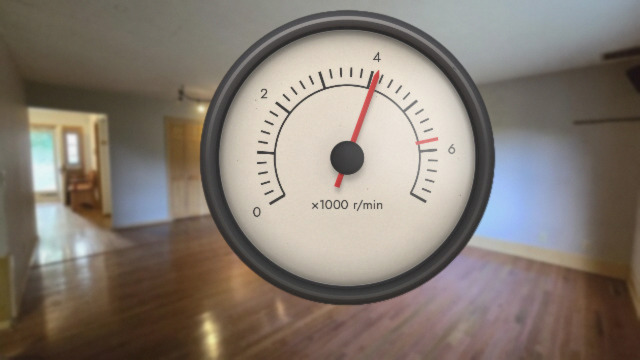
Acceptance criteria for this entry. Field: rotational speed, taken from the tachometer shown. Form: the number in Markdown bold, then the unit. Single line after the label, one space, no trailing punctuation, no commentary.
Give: **4100** rpm
